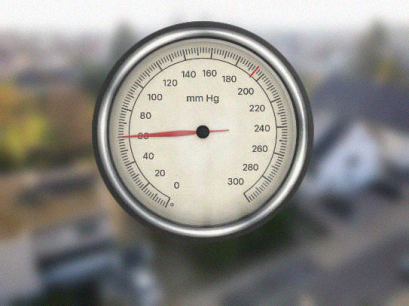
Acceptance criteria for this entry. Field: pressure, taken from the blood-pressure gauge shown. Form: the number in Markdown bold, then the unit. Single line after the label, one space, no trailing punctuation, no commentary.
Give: **60** mmHg
